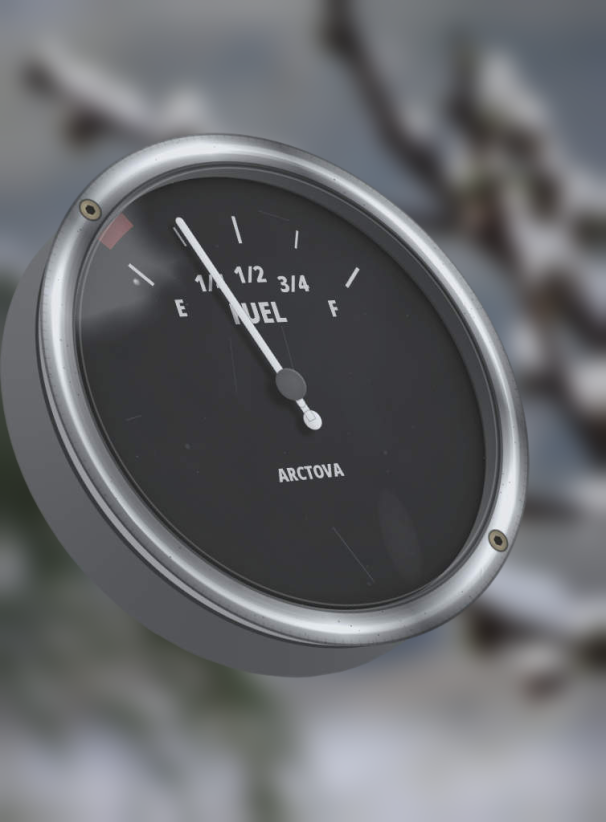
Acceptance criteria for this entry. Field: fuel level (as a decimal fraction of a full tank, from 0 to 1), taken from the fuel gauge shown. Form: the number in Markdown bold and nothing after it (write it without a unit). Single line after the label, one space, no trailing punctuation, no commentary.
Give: **0.25**
